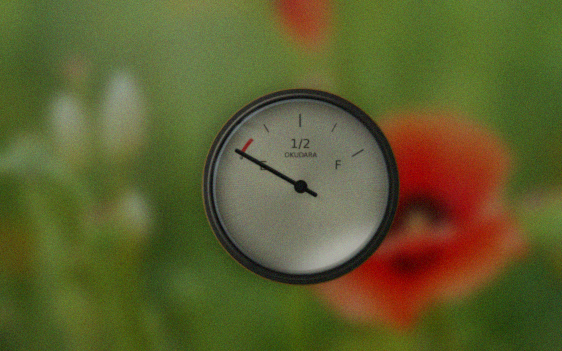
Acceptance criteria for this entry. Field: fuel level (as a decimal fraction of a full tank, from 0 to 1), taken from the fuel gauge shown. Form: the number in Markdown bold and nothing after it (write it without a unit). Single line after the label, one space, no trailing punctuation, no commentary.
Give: **0**
